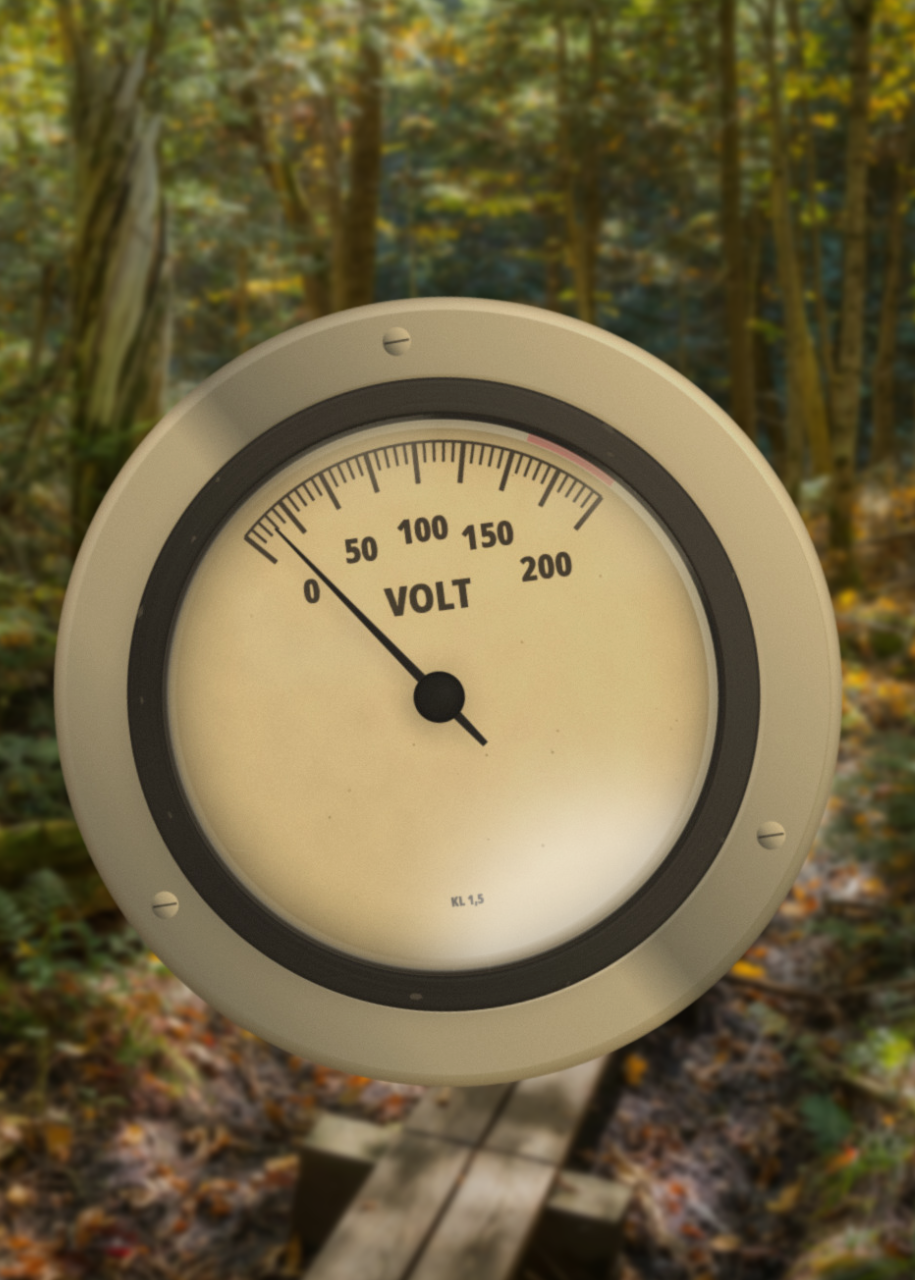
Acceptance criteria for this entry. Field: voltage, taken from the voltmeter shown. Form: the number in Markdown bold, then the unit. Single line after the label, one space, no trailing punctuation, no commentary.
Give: **15** V
